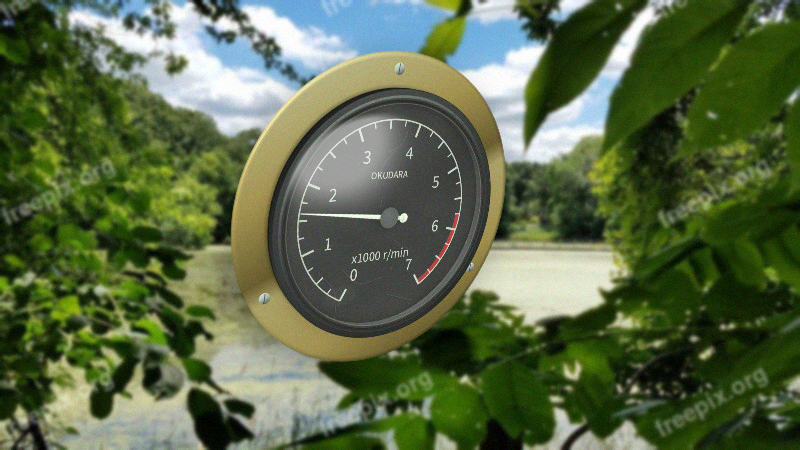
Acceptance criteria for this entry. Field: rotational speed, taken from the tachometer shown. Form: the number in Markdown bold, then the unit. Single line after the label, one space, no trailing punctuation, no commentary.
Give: **1625** rpm
